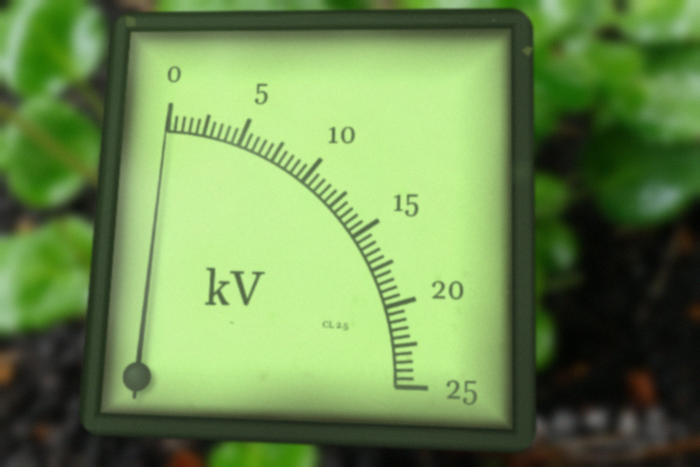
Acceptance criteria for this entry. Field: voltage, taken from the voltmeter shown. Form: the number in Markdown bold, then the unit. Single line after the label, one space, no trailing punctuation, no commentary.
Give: **0** kV
